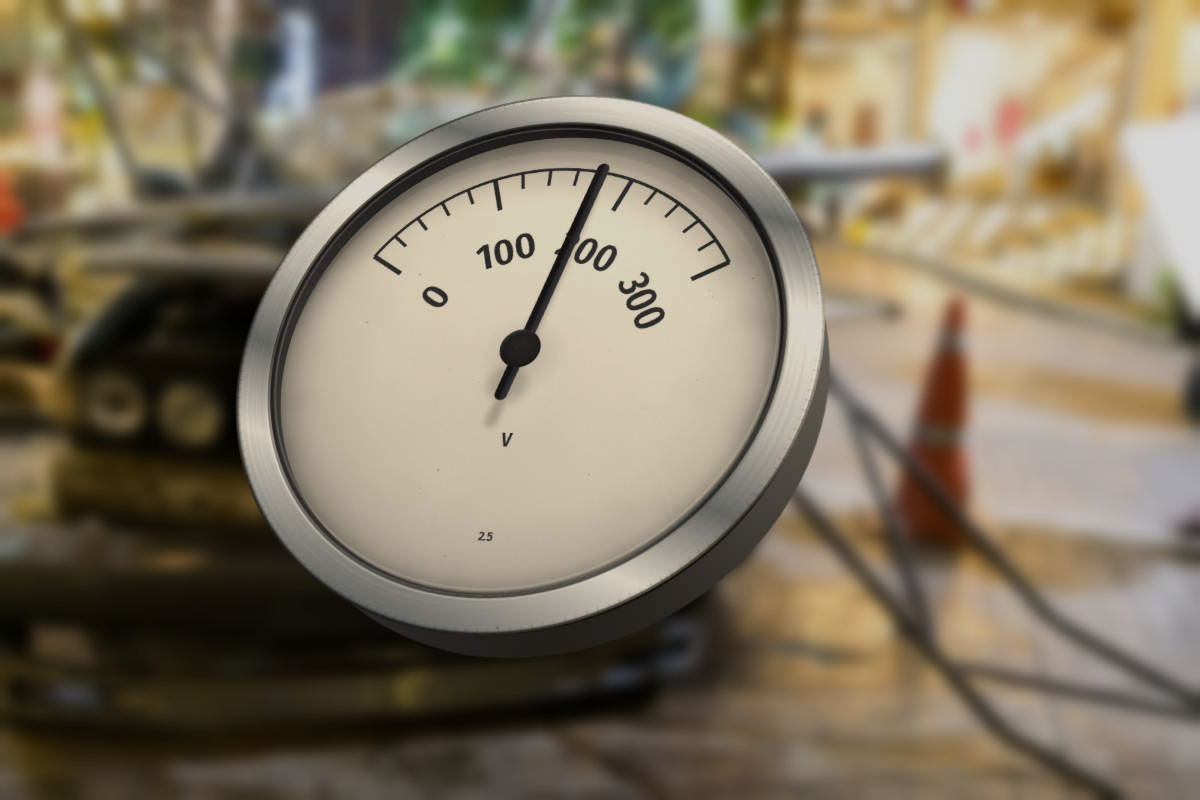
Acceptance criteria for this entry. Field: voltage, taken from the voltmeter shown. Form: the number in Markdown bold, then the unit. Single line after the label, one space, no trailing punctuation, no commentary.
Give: **180** V
